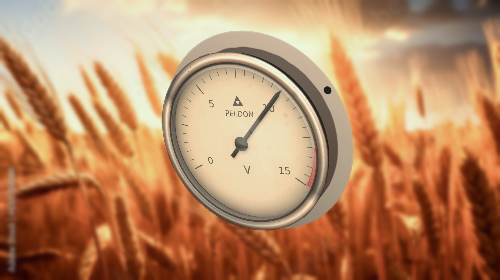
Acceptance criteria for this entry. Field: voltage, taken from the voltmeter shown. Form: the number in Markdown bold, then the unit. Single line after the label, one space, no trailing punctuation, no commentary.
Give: **10** V
